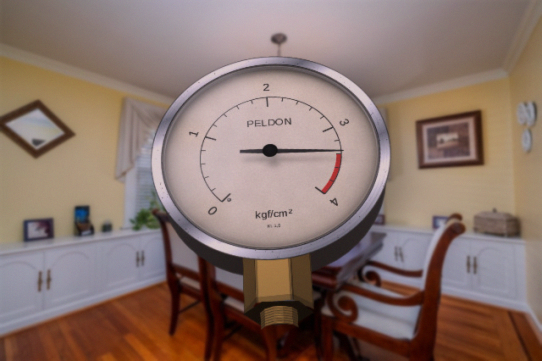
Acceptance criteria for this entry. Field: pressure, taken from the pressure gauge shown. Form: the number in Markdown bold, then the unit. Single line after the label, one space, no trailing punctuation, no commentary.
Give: **3.4** kg/cm²
